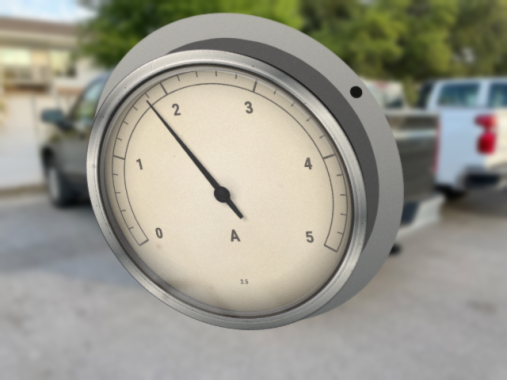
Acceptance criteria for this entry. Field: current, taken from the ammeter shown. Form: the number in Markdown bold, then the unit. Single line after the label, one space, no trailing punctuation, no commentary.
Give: **1.8** A
